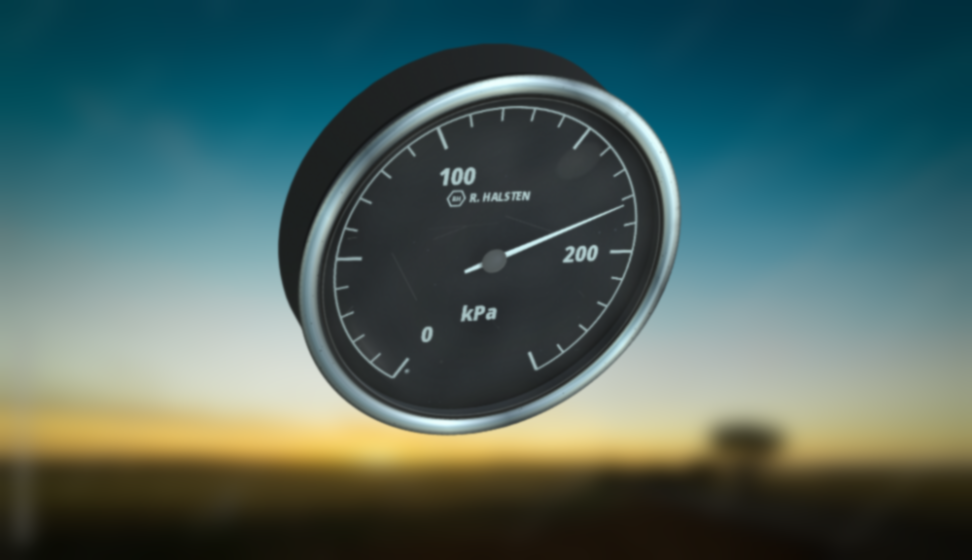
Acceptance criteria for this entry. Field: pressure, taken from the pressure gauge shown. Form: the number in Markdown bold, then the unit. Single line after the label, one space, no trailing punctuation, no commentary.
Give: **180** kPa
